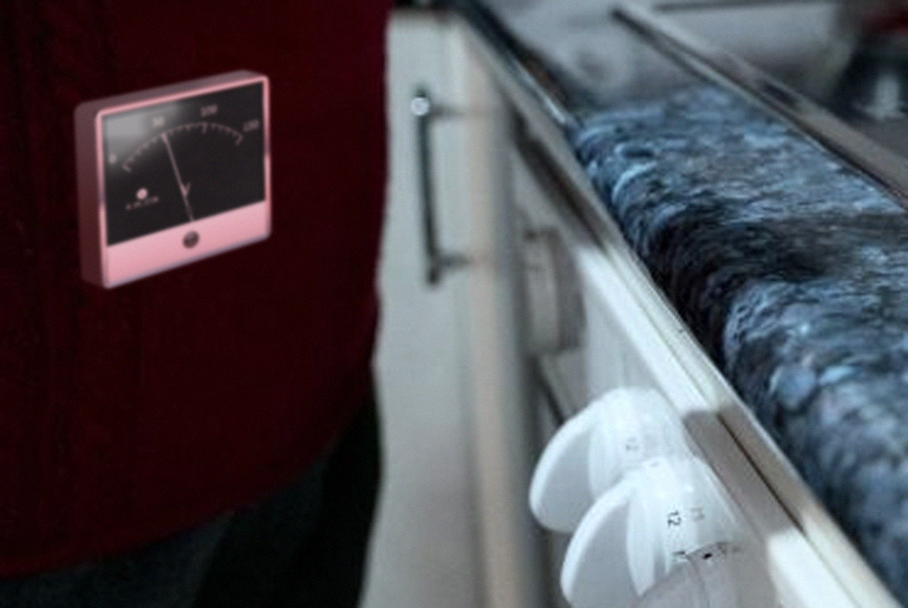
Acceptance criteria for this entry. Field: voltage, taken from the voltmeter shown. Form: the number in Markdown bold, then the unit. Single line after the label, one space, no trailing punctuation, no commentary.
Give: **50** V
